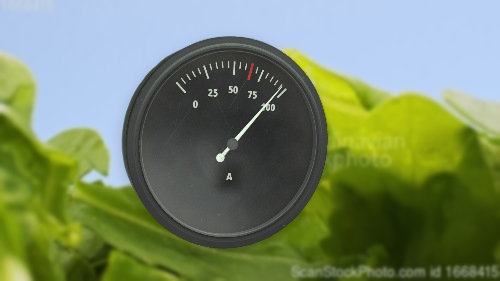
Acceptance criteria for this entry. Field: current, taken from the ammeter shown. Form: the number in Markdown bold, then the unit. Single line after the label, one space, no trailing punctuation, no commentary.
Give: **95** A
